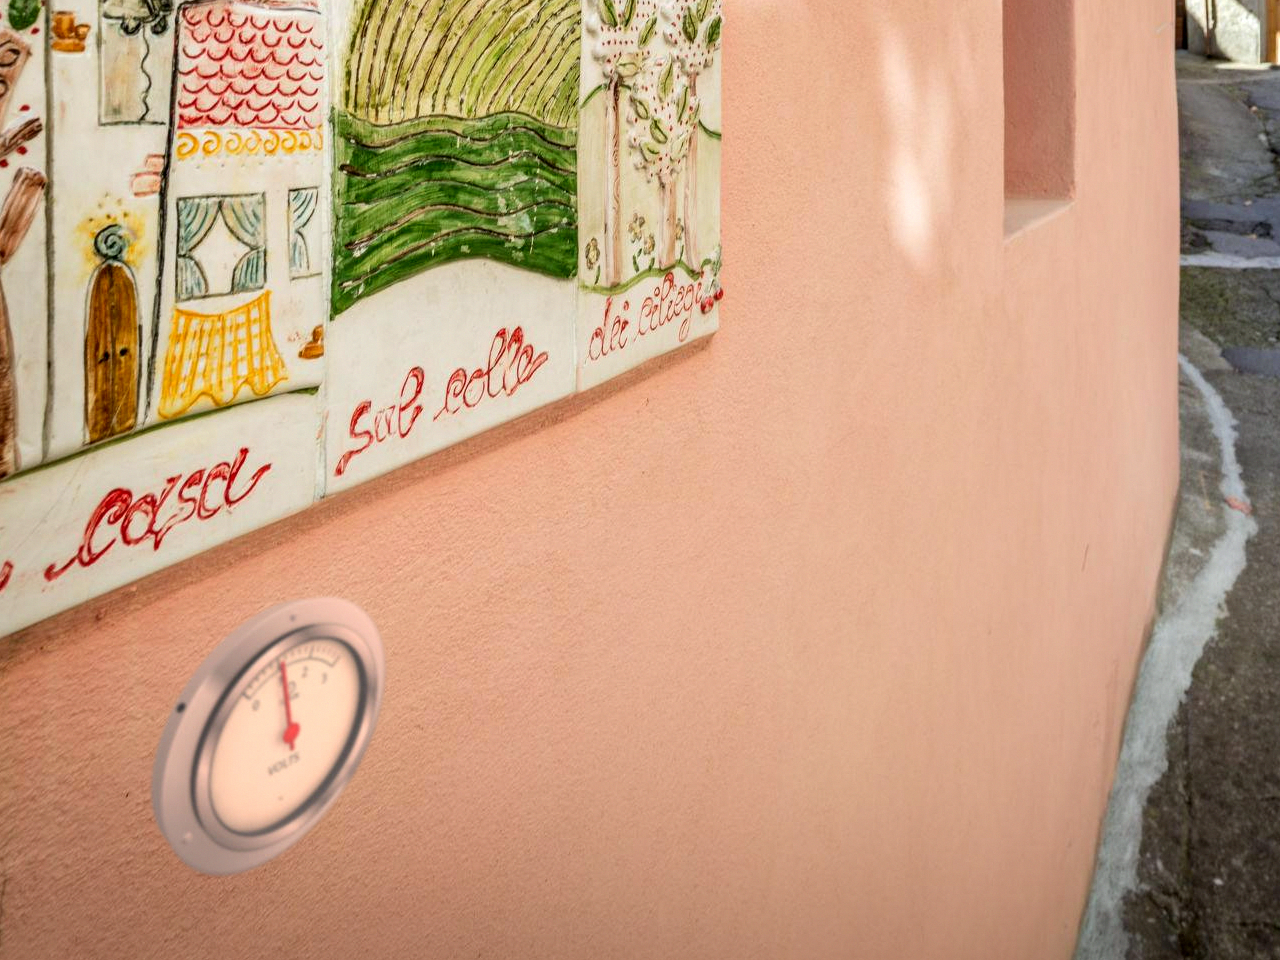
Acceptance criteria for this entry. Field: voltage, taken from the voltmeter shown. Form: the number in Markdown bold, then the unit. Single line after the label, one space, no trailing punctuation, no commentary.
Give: **1** V
